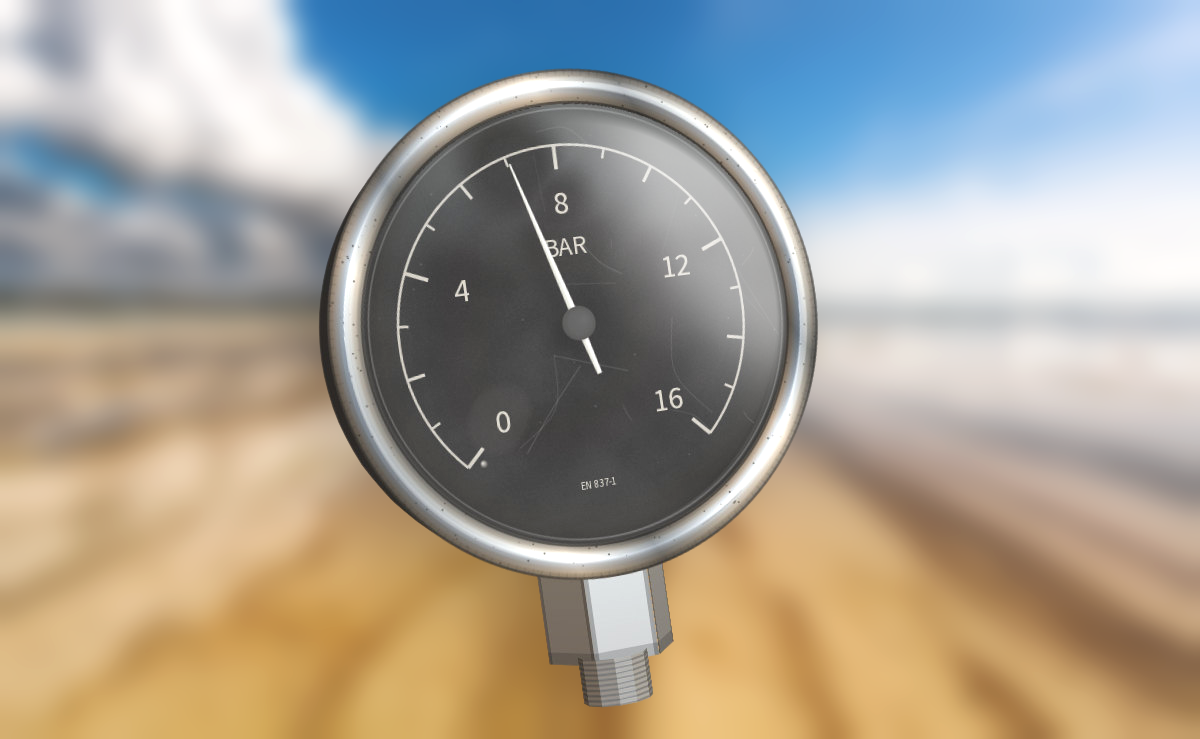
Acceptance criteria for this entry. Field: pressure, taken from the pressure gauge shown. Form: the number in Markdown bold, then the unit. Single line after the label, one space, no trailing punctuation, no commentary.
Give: **7** bar
